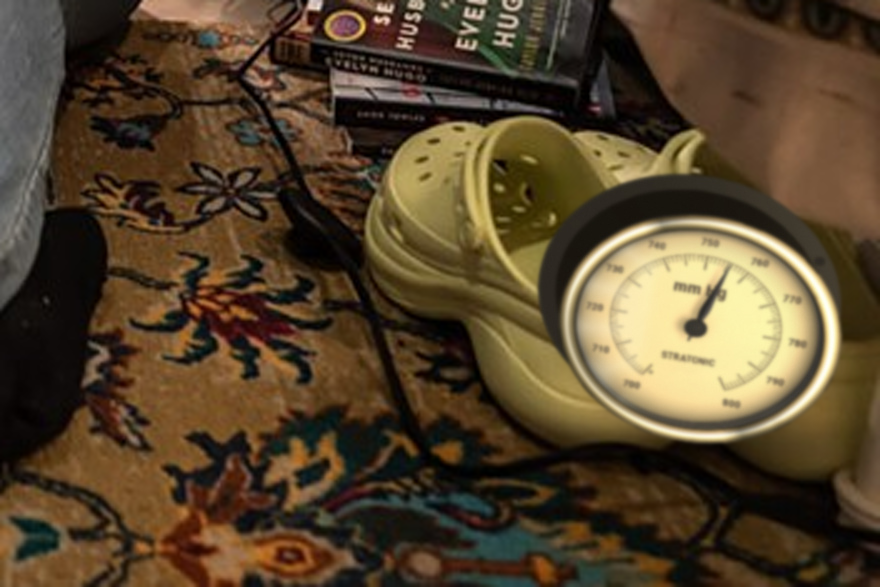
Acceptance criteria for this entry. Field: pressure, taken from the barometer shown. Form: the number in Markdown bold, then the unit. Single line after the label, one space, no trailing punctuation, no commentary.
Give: **755** mmHg
